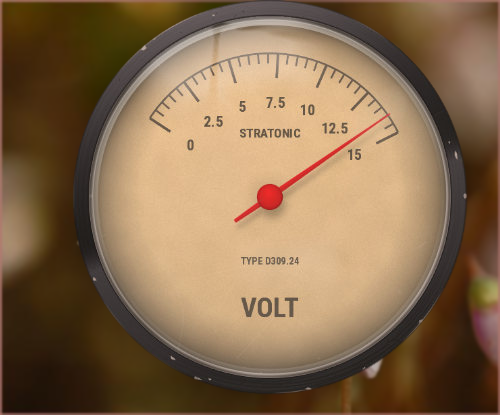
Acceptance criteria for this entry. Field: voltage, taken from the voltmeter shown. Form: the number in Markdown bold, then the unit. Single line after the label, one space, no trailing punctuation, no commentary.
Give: **14** V
